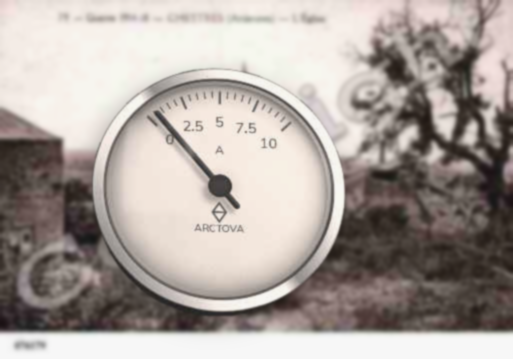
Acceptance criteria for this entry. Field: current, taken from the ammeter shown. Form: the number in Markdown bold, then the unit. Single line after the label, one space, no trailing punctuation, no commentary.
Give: **0.5** A
